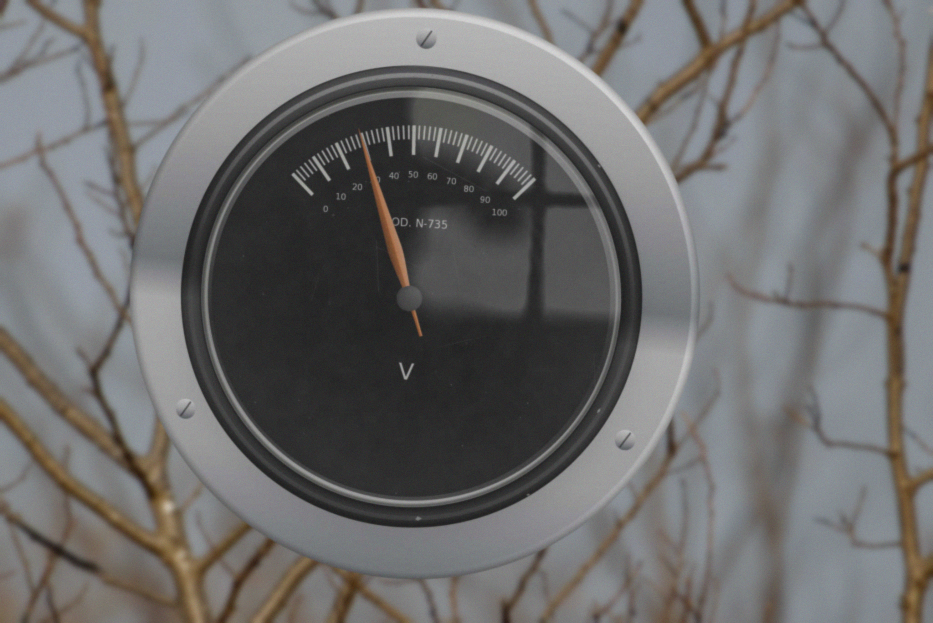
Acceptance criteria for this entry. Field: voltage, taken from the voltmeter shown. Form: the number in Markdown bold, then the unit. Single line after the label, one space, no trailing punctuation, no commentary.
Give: **30** V
